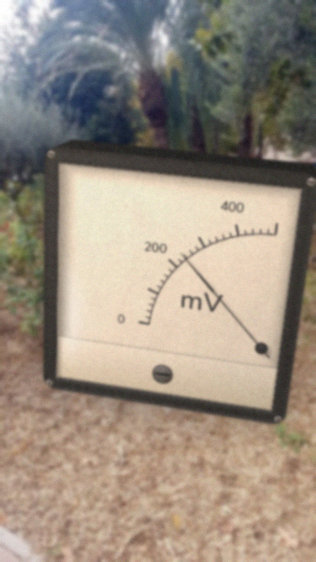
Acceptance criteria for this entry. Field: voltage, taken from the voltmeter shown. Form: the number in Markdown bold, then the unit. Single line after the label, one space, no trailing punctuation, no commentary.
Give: **240** mV
